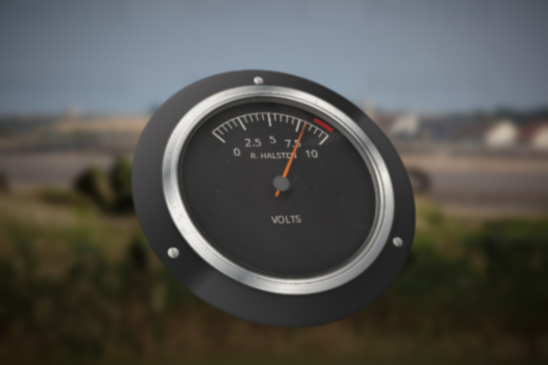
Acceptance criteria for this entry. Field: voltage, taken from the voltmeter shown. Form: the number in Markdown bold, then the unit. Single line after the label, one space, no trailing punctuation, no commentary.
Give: **8** V
